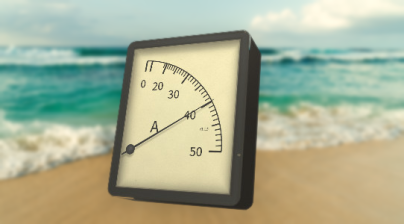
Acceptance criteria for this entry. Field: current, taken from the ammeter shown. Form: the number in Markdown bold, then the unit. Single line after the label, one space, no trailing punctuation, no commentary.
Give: **40** A
